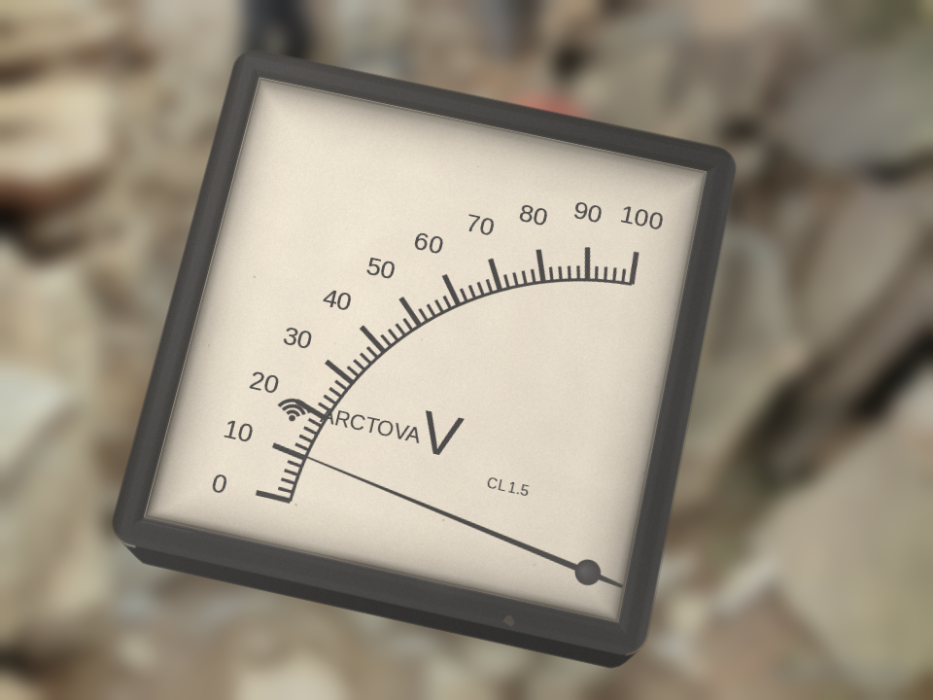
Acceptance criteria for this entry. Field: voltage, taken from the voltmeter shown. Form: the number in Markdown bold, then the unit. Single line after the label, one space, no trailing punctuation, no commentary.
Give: **10** V
